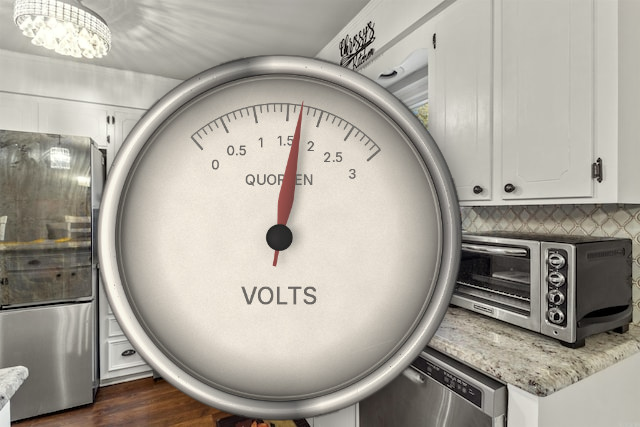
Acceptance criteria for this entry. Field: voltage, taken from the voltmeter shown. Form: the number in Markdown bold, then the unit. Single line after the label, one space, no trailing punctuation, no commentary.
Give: **1.7** V
